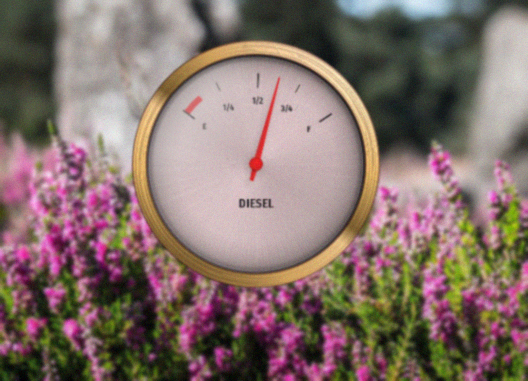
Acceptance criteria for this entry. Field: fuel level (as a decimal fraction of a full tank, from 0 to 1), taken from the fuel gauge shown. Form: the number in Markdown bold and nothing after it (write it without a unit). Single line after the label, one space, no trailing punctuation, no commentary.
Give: **0.625**
